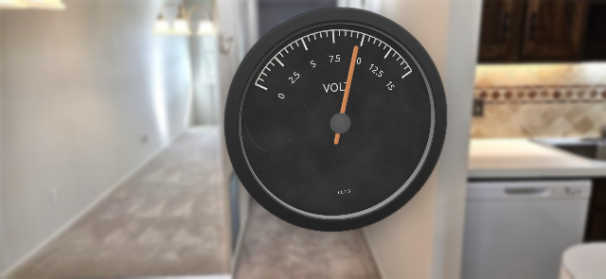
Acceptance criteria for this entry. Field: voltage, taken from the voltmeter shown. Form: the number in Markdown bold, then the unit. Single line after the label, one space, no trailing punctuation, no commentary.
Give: **9.5** V
